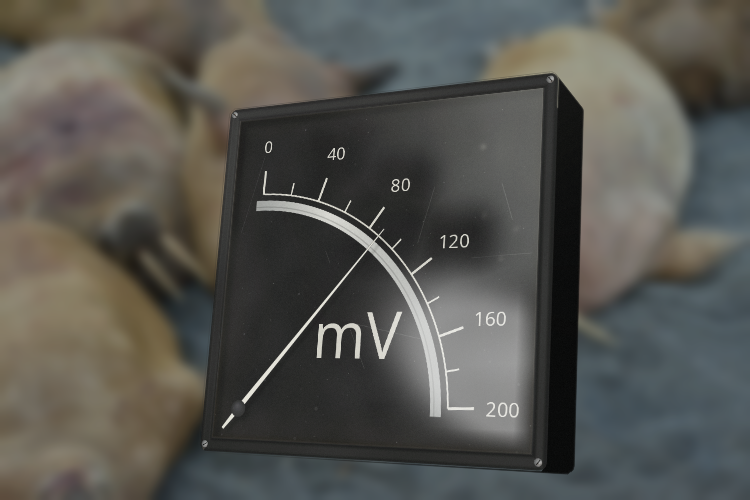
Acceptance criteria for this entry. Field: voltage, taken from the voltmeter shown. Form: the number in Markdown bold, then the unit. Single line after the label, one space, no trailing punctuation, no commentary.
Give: **90** mV
